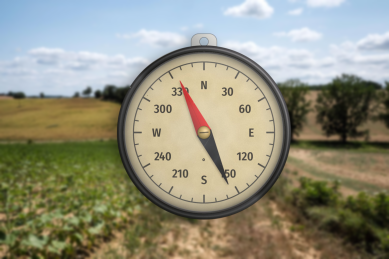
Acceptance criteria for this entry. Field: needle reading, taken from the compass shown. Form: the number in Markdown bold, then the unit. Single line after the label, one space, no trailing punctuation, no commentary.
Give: **335** °
